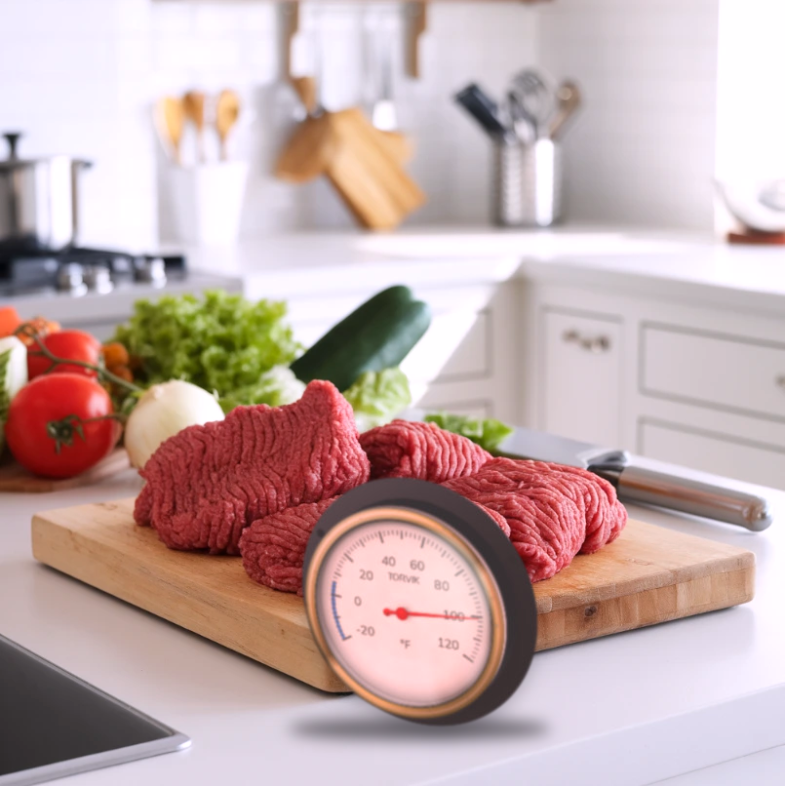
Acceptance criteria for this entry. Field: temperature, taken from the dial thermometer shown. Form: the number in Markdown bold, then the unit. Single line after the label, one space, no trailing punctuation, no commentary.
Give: **100** °F
